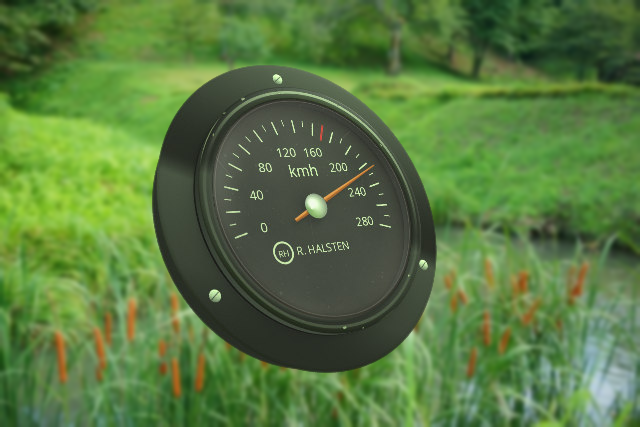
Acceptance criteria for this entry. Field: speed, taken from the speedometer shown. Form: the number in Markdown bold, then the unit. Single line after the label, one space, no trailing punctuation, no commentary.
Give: **225** km/h
